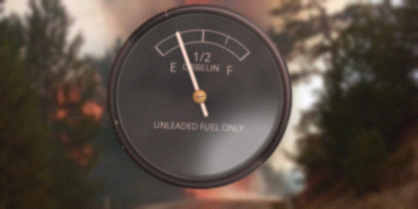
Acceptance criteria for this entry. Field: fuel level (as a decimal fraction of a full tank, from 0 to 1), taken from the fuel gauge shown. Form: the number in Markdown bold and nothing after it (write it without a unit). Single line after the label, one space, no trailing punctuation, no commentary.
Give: **0.25**
